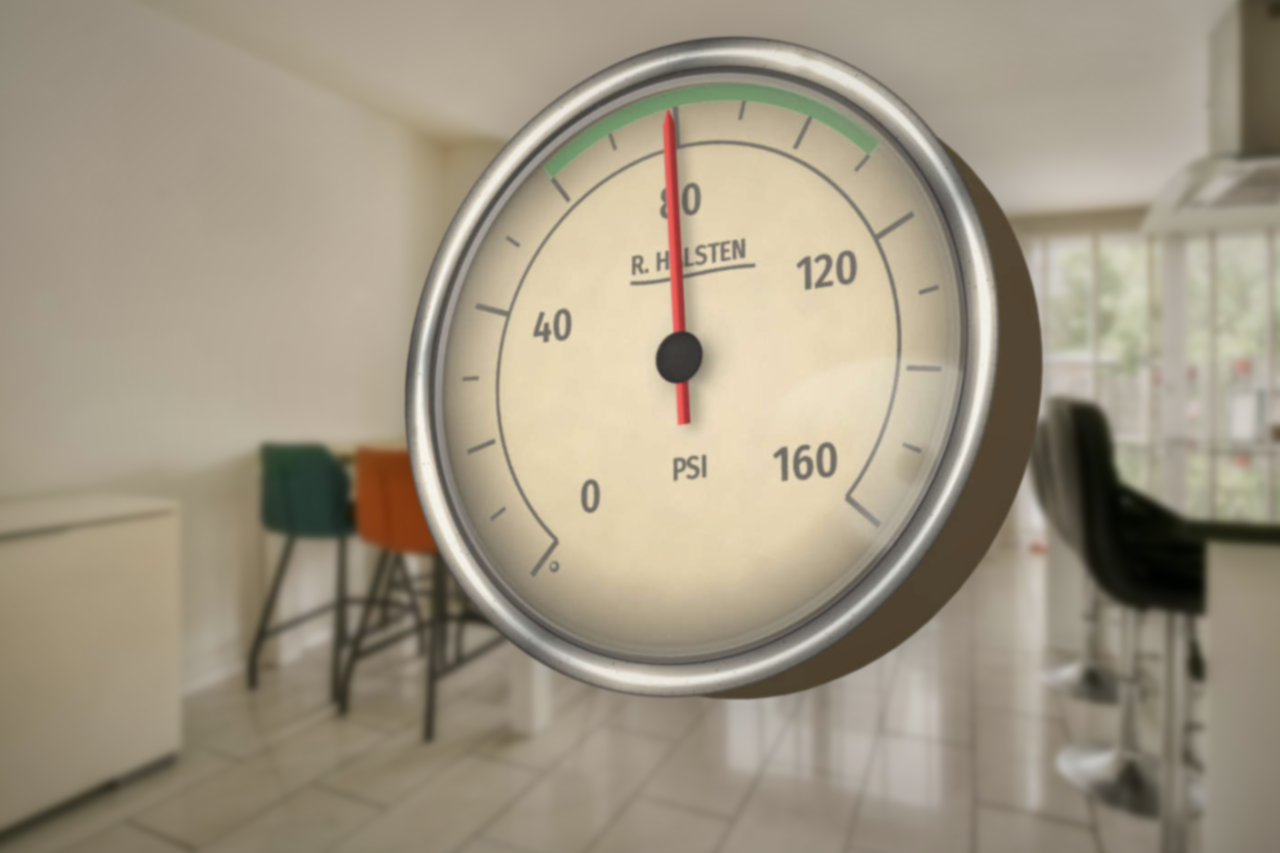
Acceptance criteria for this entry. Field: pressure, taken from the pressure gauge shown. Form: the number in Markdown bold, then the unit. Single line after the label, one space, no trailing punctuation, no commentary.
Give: **80** psi
